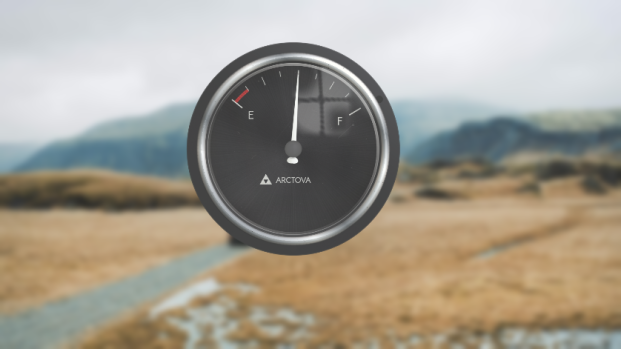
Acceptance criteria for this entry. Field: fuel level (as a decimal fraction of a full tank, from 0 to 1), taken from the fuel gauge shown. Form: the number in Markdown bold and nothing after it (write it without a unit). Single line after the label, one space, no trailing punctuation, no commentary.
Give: **0.5**
